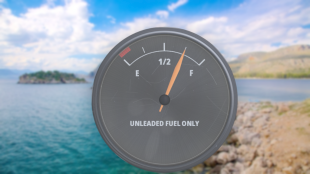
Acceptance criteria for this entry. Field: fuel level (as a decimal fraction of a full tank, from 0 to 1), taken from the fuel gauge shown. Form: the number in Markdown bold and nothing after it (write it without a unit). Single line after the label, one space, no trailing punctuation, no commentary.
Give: **0.75**
